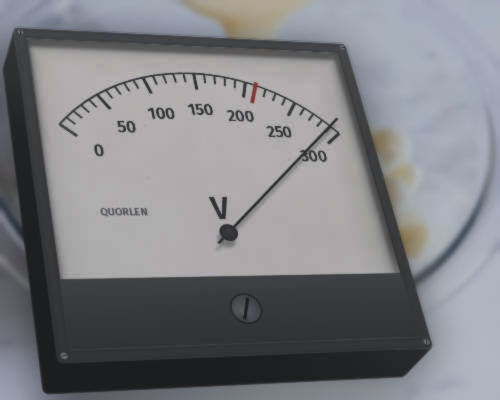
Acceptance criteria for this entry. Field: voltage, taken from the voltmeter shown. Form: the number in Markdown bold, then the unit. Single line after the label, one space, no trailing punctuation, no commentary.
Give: **290** V
